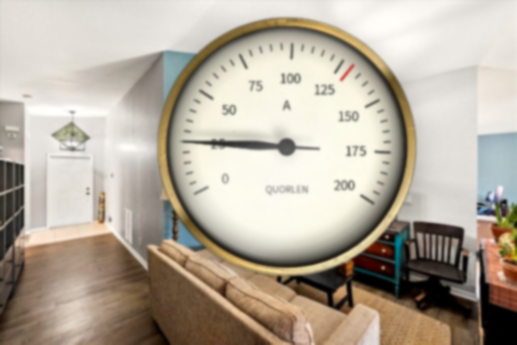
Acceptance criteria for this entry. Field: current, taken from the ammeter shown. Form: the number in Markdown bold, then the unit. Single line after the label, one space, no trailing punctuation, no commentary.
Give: **25** A
